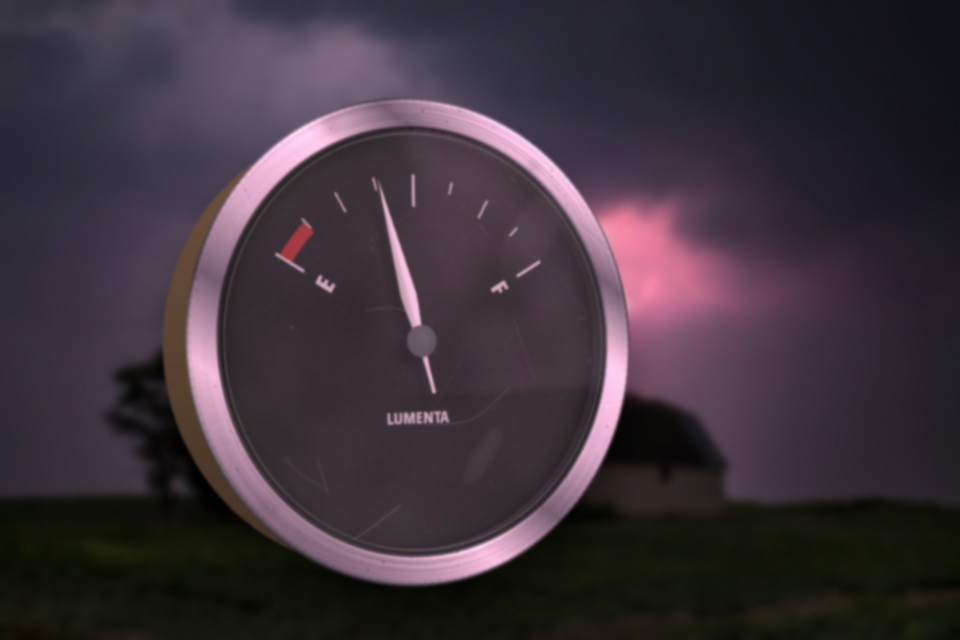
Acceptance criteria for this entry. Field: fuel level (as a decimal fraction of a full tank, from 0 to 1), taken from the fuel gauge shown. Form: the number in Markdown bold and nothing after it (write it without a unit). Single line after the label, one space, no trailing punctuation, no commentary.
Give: **0.375**
